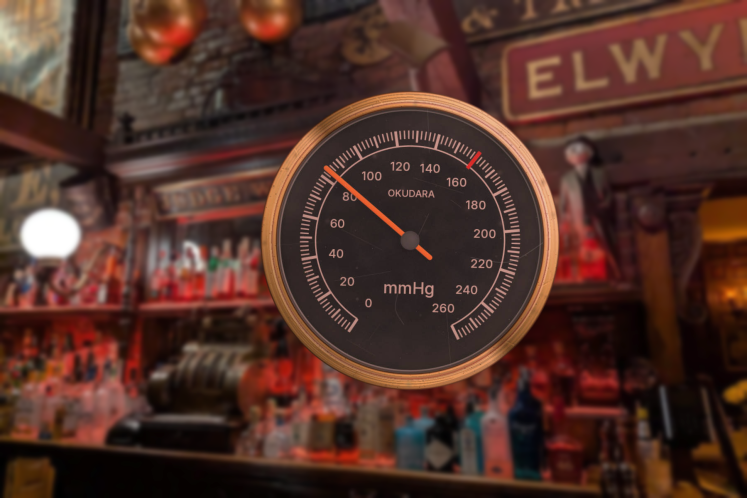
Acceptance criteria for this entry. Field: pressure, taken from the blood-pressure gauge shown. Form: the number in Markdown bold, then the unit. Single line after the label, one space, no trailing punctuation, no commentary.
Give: **84** mmHg
